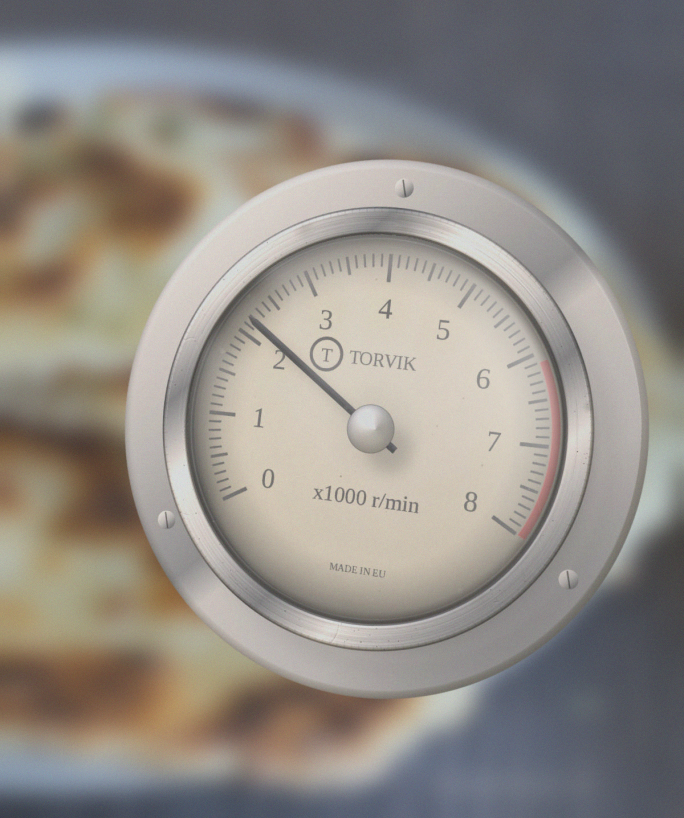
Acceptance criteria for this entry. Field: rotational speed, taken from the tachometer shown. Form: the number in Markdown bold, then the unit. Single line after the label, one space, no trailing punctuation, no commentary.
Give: **2200** rpm
